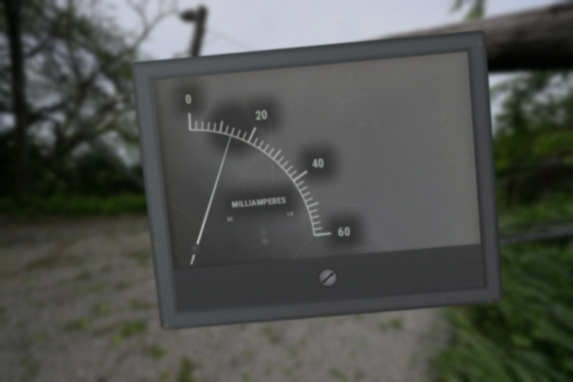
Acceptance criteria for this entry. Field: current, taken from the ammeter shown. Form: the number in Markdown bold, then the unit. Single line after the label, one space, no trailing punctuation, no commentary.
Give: **14** mA
